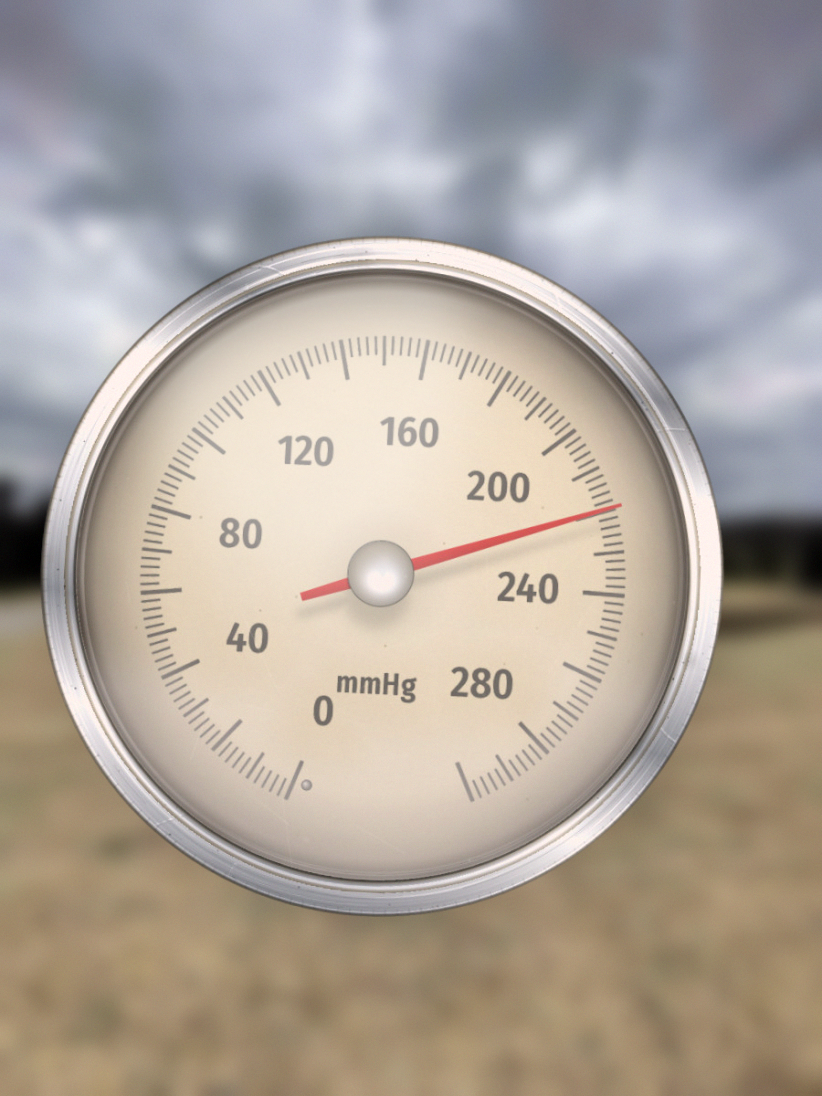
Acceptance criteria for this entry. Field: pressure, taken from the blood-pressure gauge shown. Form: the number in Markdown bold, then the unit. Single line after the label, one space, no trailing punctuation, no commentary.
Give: **220** mmHg
